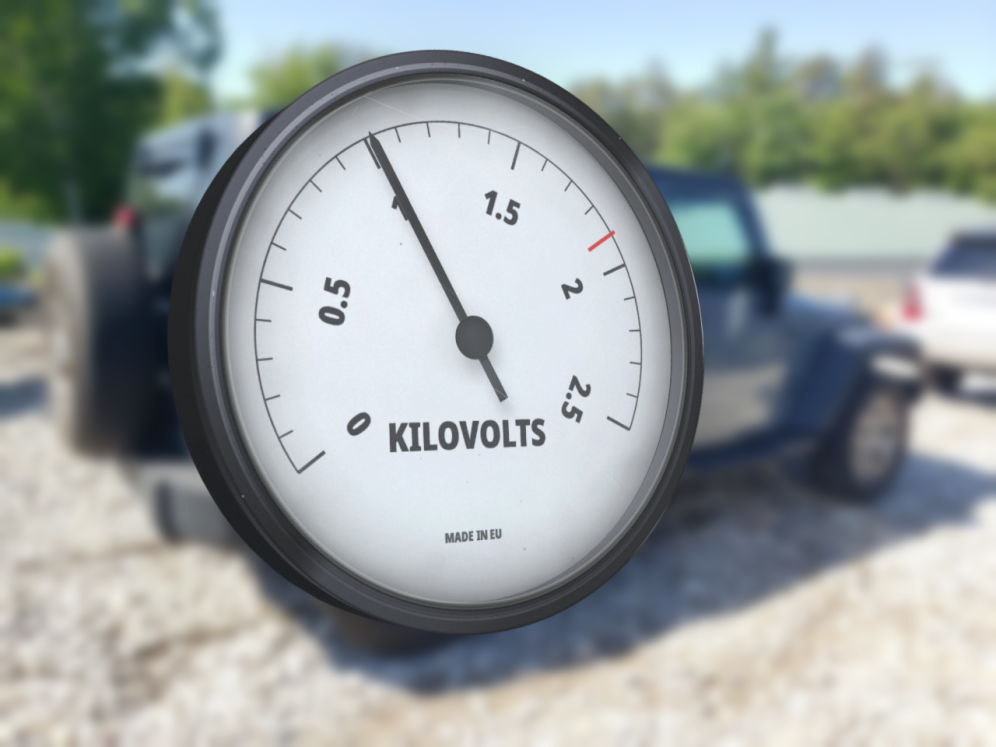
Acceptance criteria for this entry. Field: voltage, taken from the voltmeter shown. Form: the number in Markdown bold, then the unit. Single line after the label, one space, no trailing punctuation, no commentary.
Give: **1** kV
